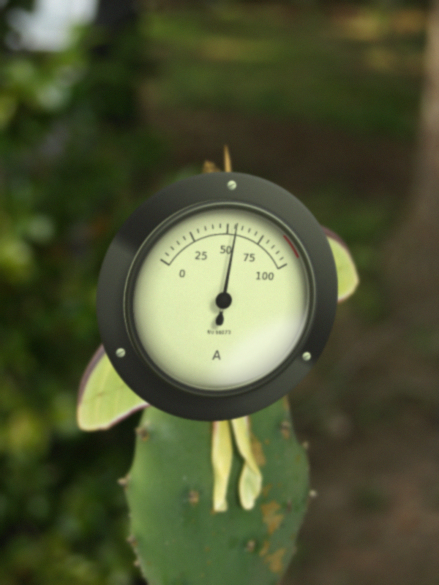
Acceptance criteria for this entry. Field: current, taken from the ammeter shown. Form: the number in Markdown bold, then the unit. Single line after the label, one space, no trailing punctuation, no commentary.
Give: **55** A
